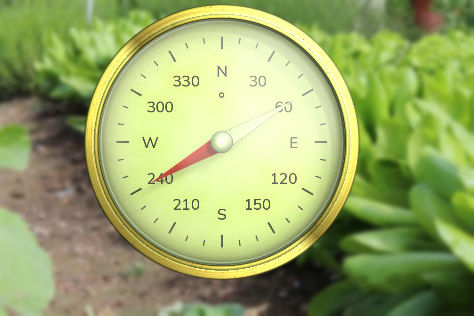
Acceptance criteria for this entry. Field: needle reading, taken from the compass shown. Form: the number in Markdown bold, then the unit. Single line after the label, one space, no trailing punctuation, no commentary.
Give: **240** °
